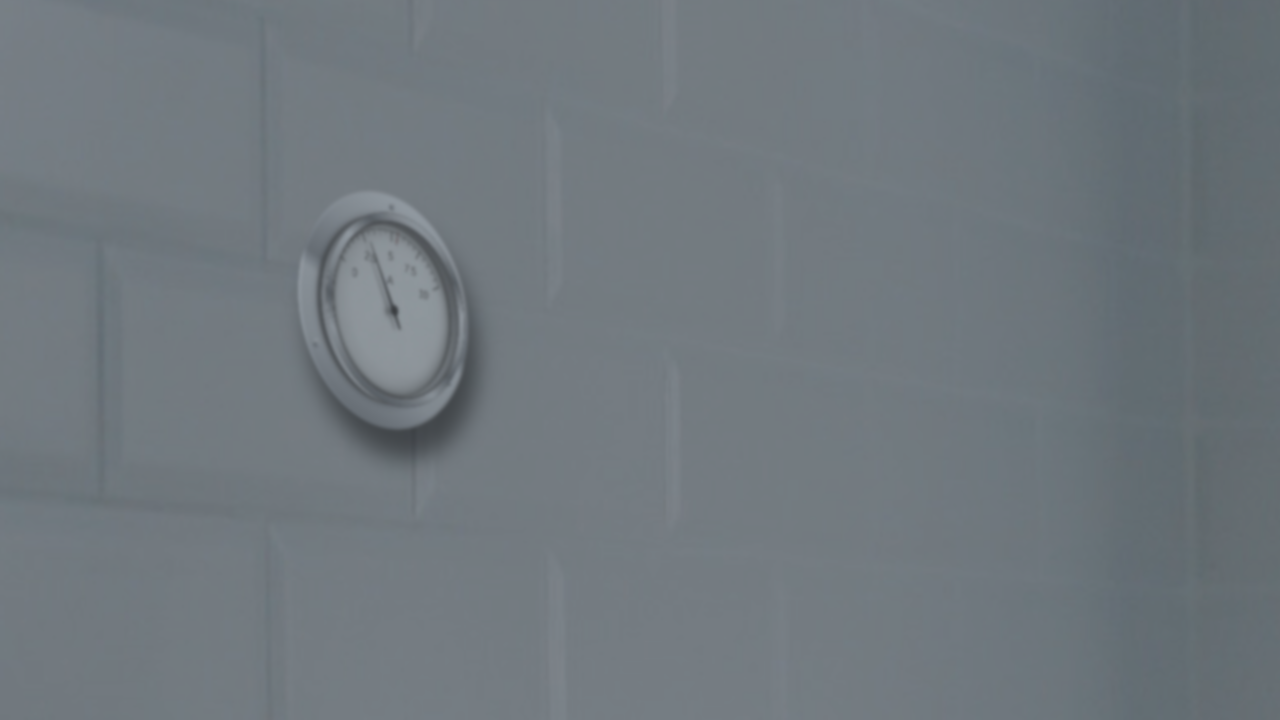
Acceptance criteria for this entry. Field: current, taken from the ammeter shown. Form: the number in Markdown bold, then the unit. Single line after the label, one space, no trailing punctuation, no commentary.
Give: **2.5** A
